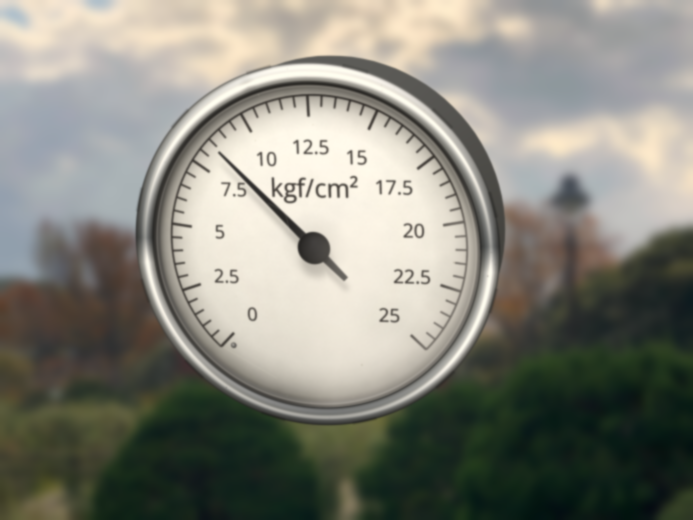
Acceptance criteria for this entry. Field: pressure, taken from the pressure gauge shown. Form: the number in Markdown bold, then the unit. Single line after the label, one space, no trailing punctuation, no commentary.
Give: **8.5** kg/cm²
